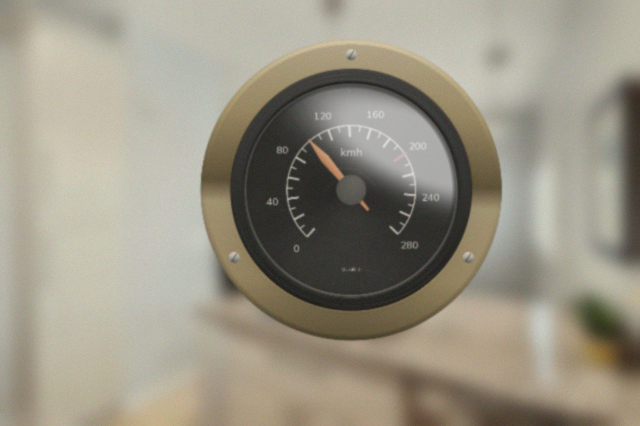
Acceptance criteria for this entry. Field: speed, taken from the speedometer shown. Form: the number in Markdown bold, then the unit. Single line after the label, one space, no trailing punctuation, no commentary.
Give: **100** km/h
